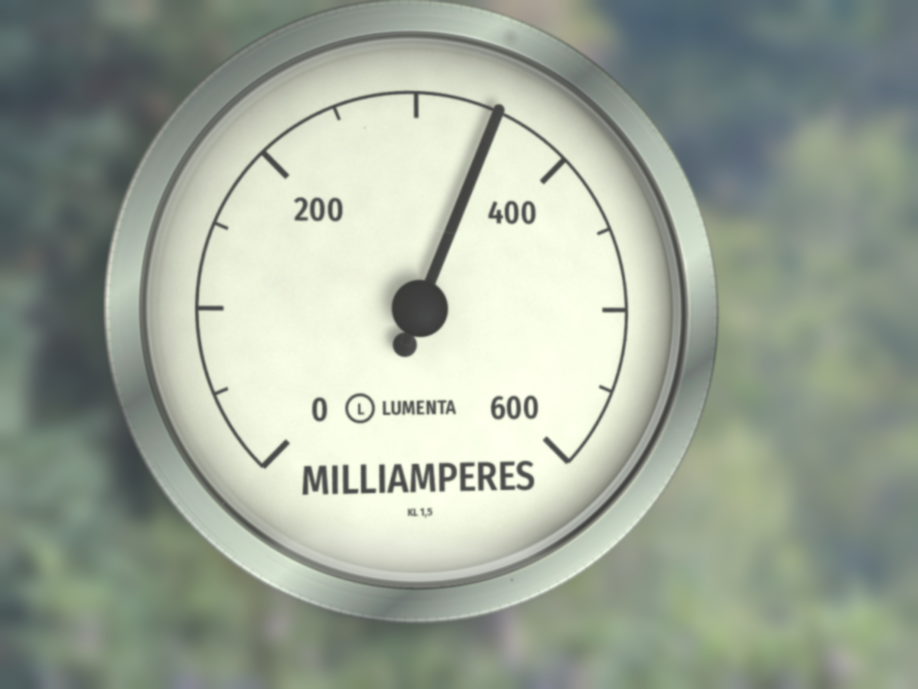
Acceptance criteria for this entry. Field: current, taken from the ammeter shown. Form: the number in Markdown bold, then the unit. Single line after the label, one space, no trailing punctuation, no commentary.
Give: **350** mA
